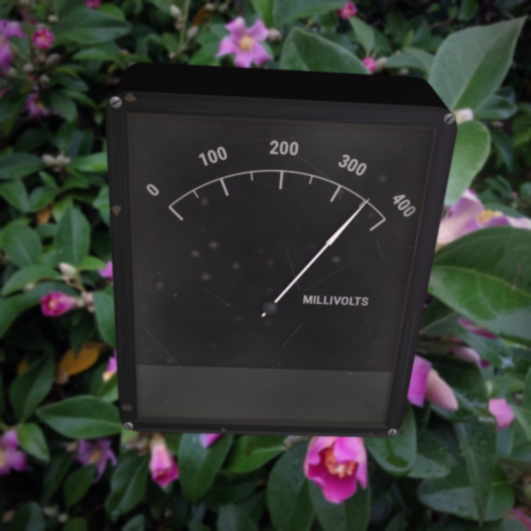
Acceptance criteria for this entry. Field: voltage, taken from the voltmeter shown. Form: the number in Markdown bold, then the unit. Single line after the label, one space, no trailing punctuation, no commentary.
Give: **350** mV
